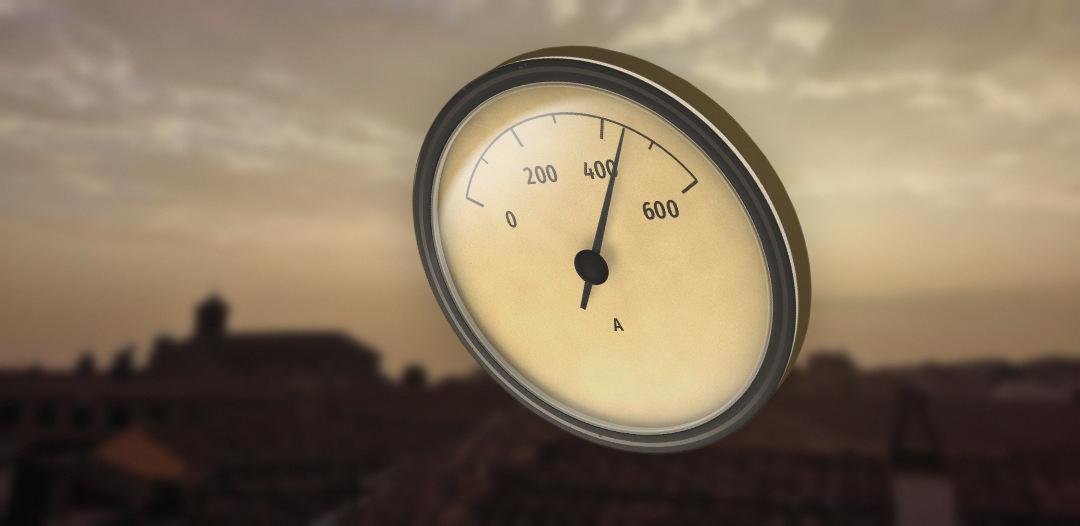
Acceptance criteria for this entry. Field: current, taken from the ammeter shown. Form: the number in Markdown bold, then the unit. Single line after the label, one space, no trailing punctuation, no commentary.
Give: **450** A
